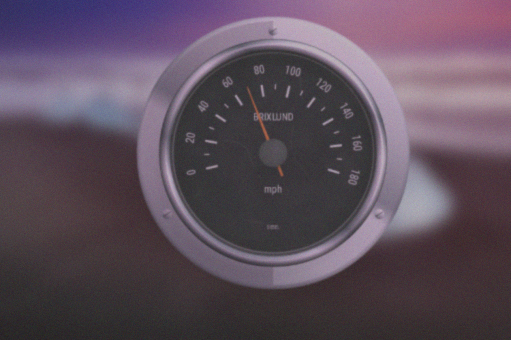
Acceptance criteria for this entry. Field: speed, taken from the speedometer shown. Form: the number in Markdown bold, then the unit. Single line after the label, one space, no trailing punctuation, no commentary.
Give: **70** mph
